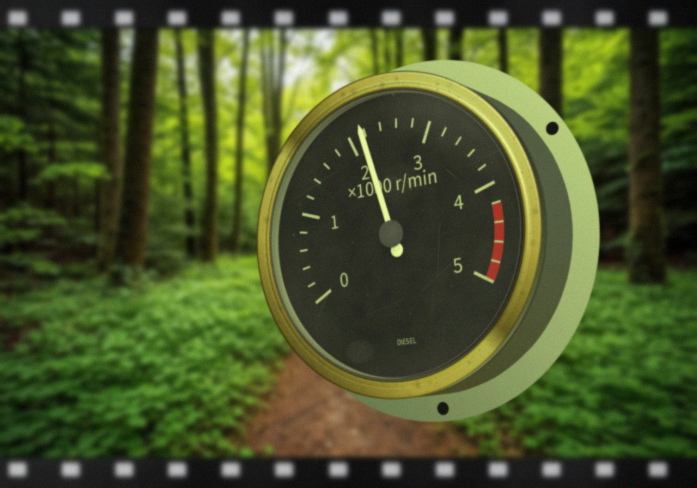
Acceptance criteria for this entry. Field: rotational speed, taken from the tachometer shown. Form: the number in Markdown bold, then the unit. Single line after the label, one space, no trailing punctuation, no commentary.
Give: **2200** rpm
